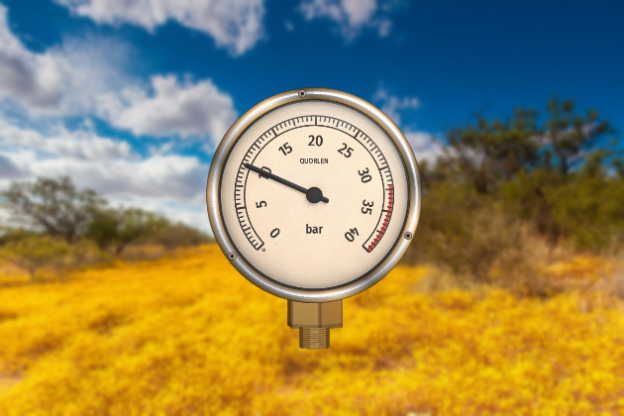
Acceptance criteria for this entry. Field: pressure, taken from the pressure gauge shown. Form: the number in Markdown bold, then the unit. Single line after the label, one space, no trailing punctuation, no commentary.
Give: **10** bar
